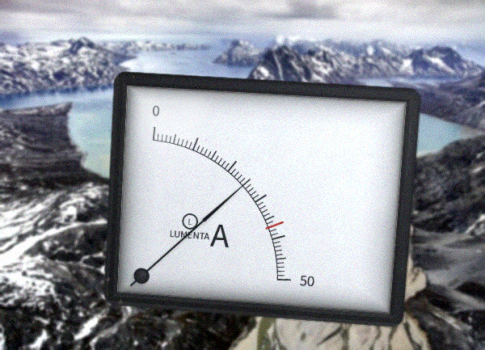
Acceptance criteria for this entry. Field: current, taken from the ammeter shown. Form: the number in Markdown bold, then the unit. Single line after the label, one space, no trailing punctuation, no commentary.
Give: **25** A
